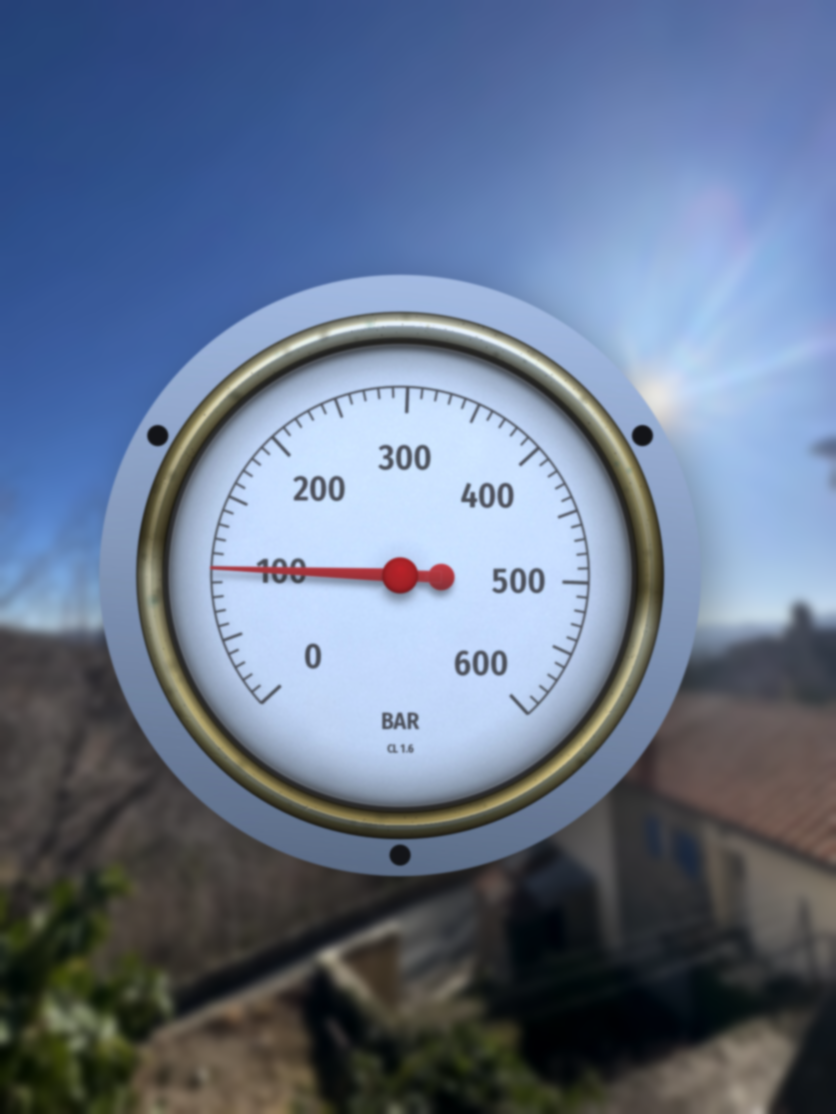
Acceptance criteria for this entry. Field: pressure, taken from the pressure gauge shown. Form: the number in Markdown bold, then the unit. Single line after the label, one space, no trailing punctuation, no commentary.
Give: **100** bar
